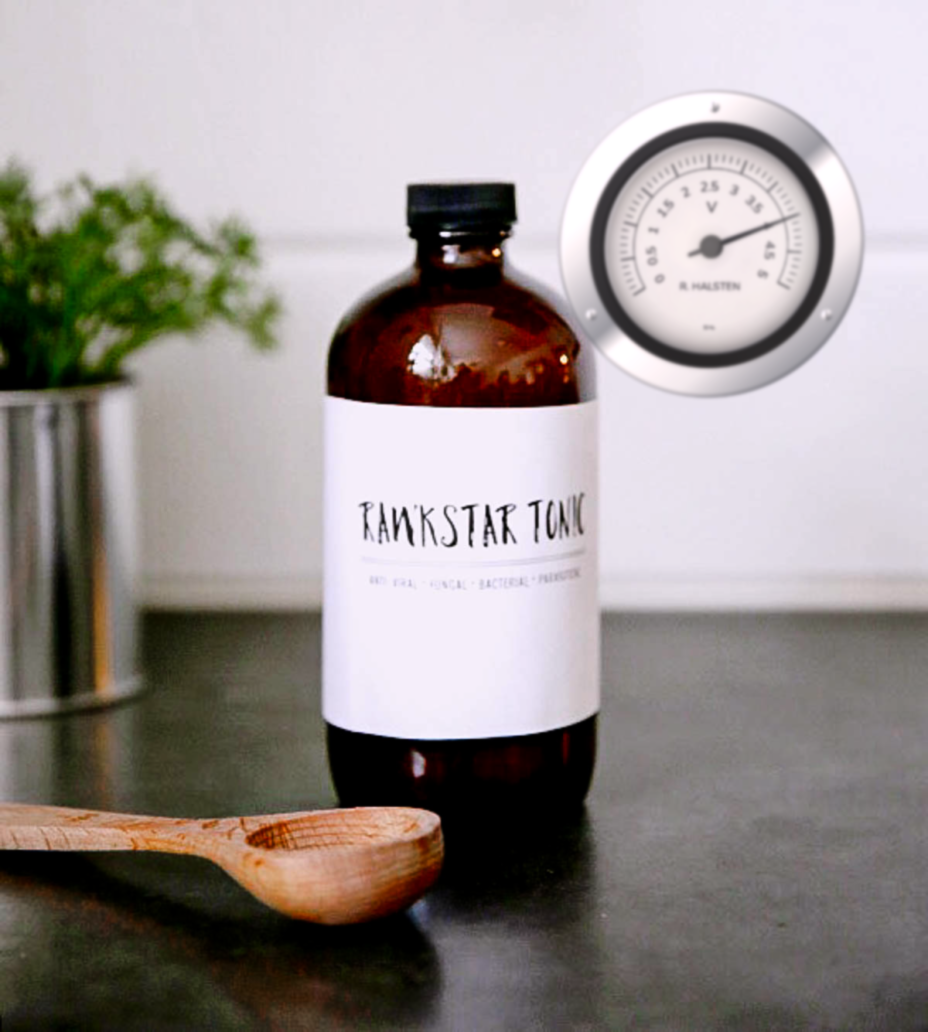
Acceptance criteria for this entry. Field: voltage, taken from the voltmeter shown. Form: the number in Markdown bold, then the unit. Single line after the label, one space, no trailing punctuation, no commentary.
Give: **4** V
